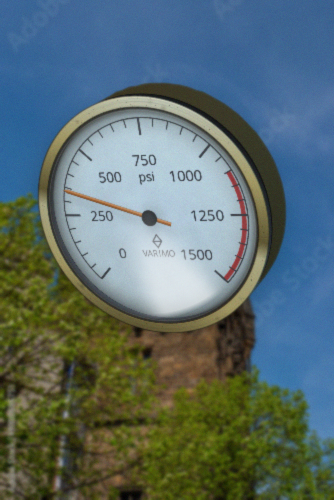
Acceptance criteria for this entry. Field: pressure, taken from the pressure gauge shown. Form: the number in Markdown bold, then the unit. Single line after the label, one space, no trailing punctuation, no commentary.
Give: **350** psi
